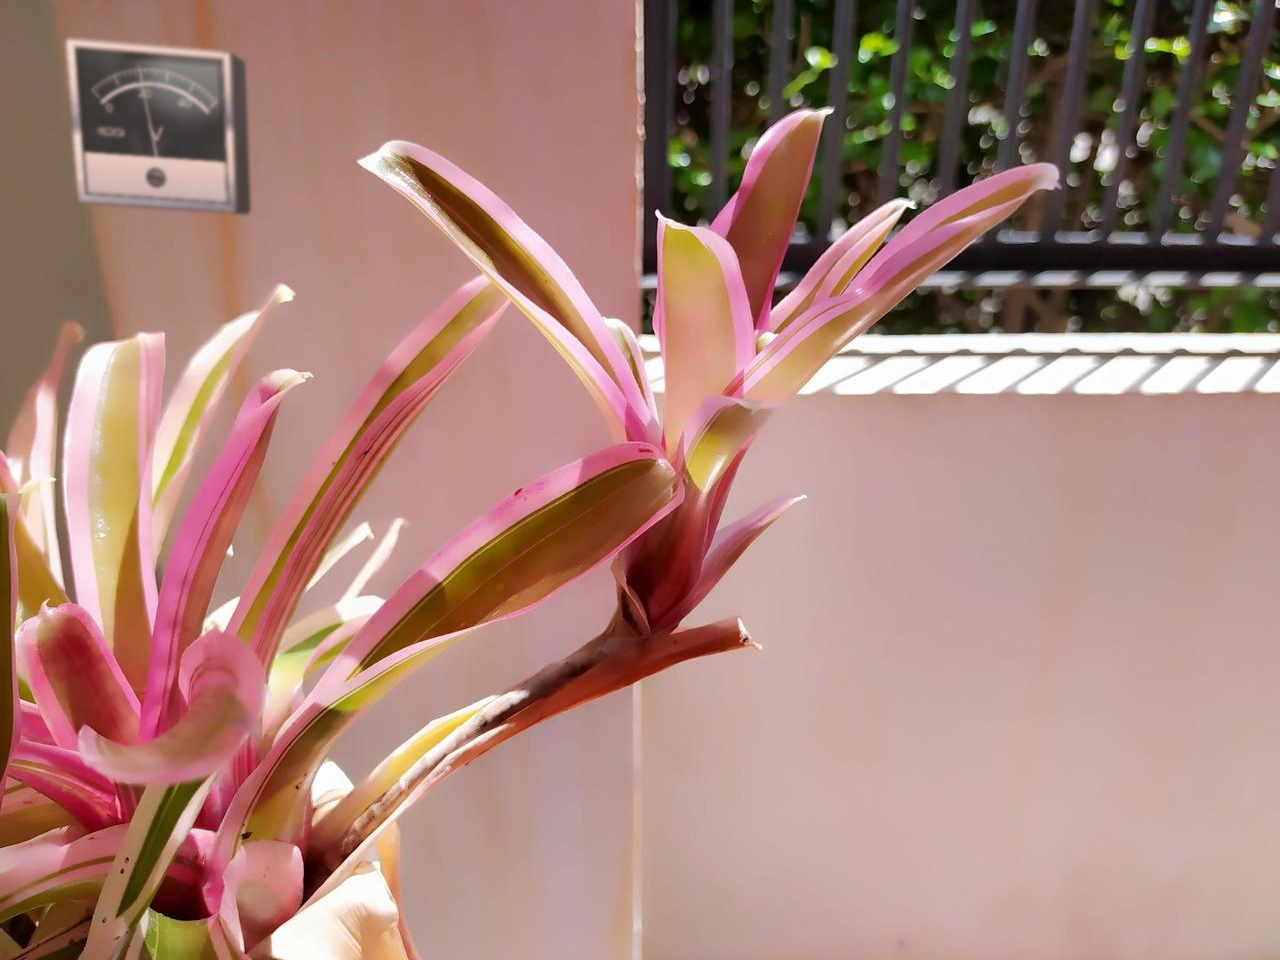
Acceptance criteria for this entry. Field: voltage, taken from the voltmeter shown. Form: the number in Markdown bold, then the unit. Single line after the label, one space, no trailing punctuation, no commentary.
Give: **20** V
